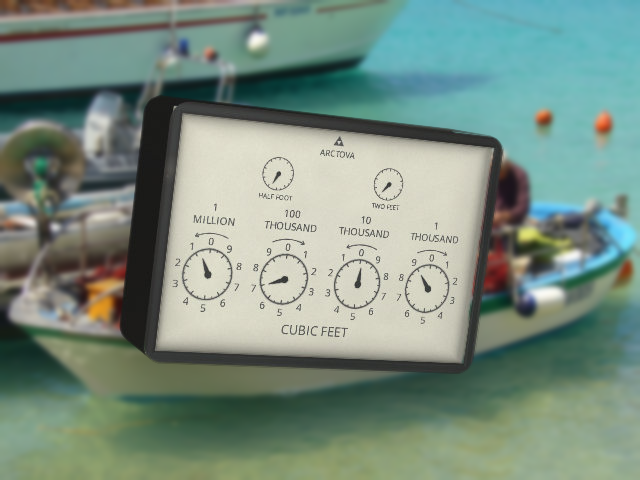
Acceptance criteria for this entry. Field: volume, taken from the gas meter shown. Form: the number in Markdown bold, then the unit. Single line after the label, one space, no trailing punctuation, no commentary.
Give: **69900** ft³
